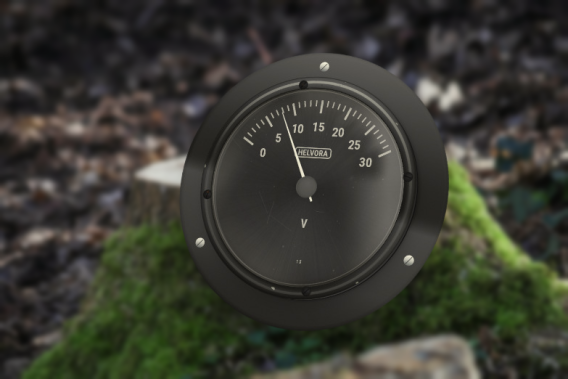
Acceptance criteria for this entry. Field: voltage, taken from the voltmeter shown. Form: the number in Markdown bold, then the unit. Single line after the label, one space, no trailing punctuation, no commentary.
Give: **8** V
